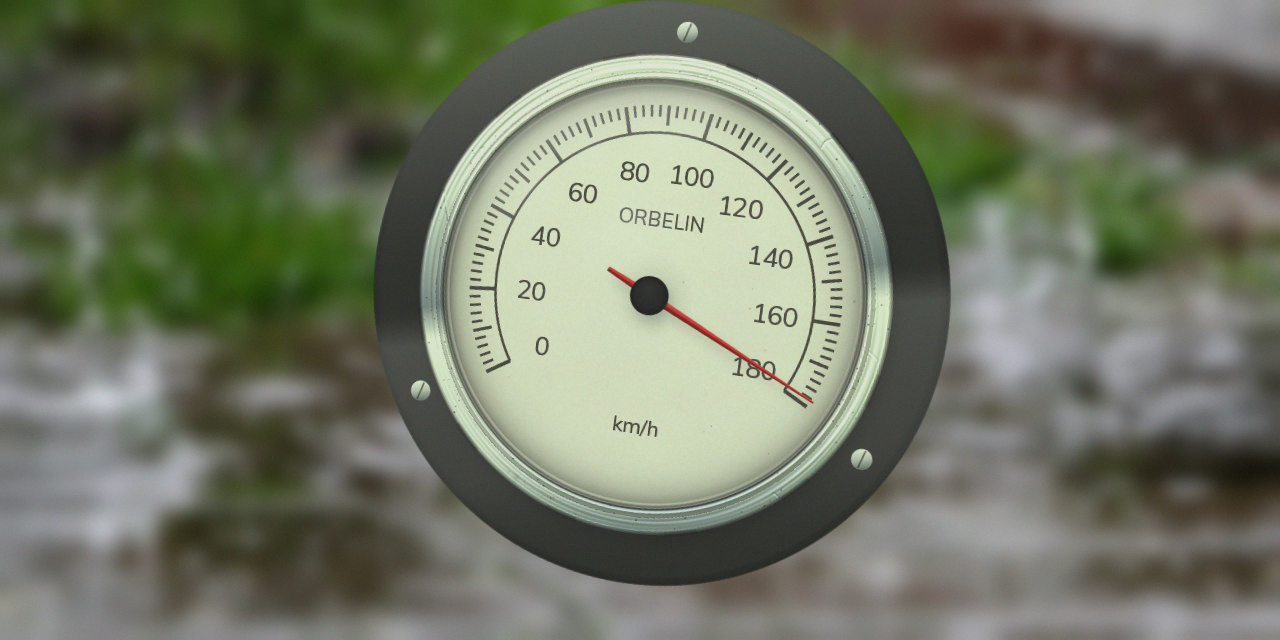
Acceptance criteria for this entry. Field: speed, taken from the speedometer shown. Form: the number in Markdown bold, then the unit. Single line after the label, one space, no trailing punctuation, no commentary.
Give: **178** km/h
